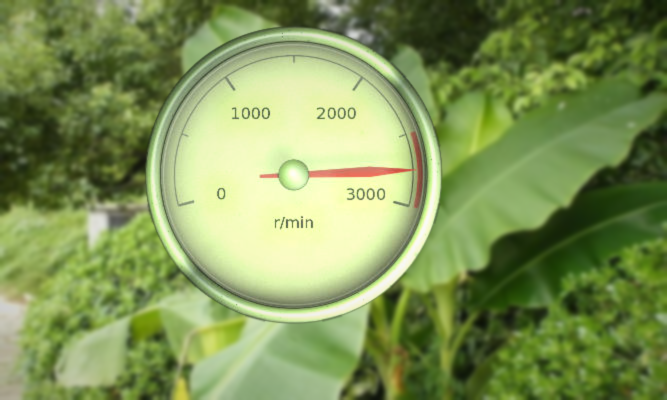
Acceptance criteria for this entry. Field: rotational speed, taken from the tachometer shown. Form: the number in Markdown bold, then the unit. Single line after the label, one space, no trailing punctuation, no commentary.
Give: **2750** rpm
